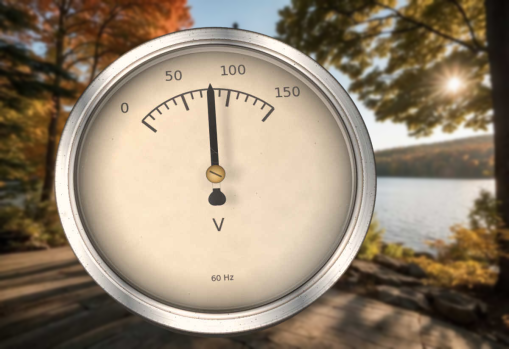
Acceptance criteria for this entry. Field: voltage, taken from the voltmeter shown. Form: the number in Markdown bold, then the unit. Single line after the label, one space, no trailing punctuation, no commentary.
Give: **80** V
